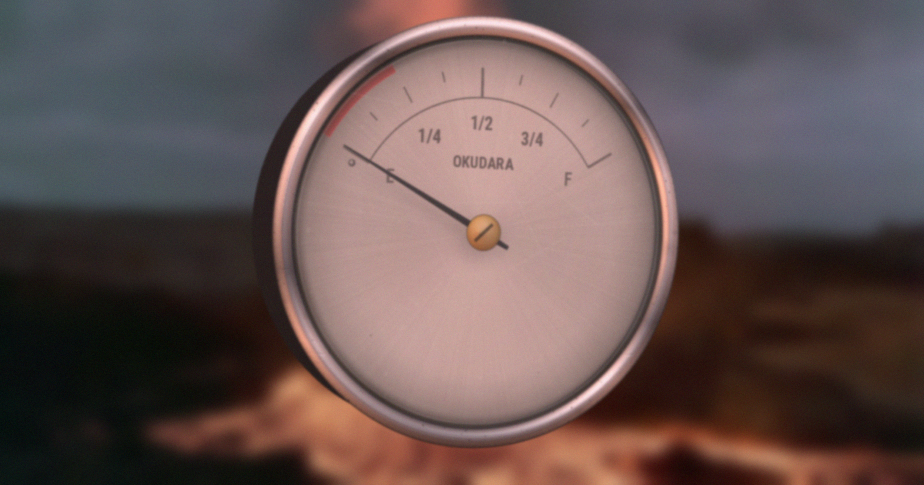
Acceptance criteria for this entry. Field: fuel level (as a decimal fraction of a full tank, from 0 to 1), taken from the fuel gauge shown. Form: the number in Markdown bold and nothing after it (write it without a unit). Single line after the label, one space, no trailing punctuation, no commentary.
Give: **0**
